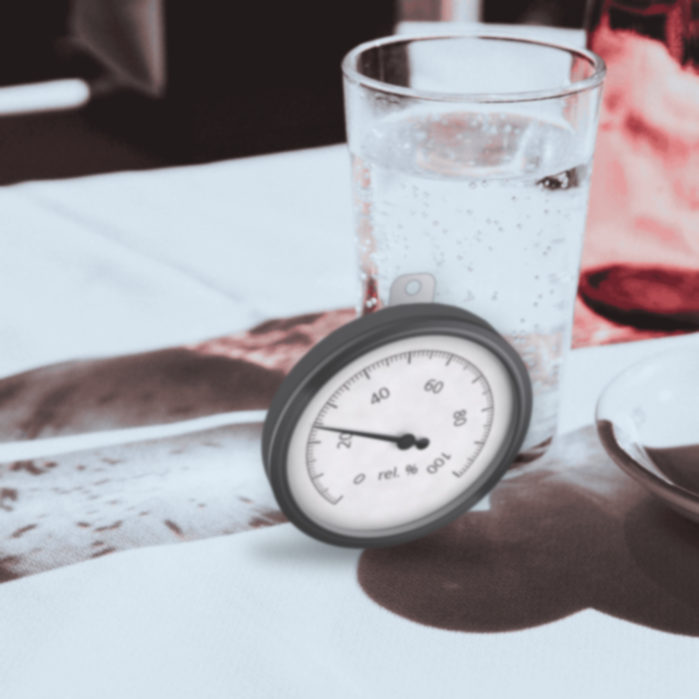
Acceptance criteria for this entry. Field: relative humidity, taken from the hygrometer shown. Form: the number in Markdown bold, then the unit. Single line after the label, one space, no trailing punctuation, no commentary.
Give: **25** %
